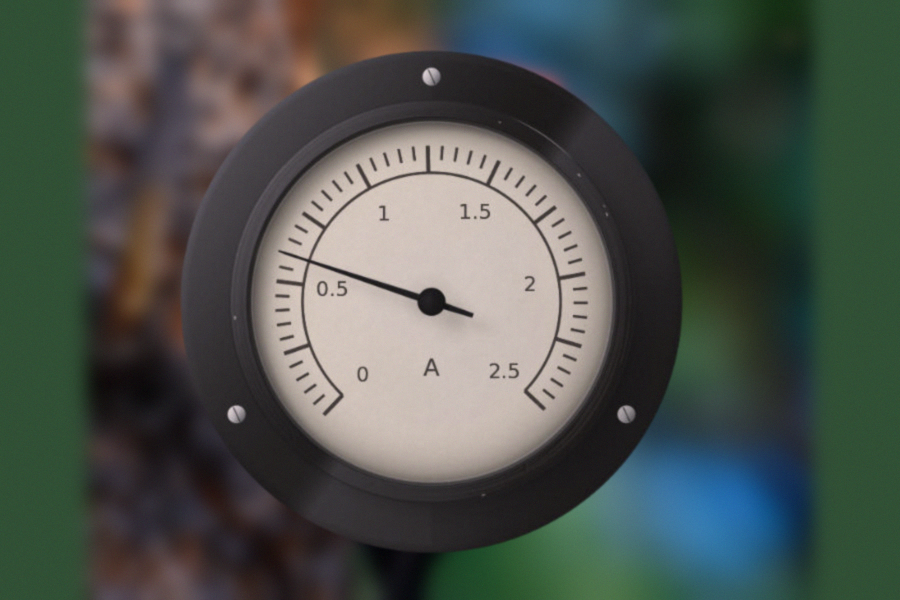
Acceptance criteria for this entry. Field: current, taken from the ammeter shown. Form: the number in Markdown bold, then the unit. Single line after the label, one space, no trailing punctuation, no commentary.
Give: **0.6** A
